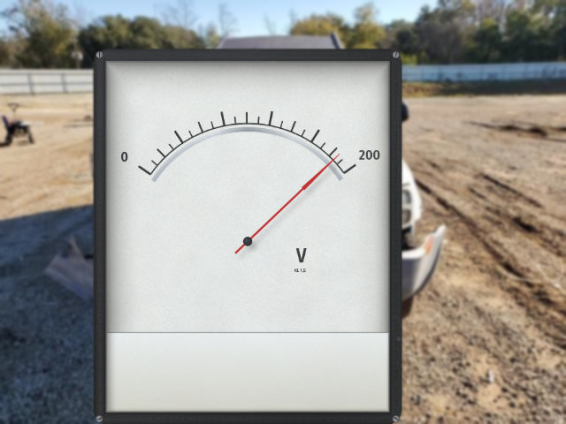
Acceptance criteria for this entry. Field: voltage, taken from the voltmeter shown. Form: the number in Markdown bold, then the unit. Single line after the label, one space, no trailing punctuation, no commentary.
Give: **185** V
